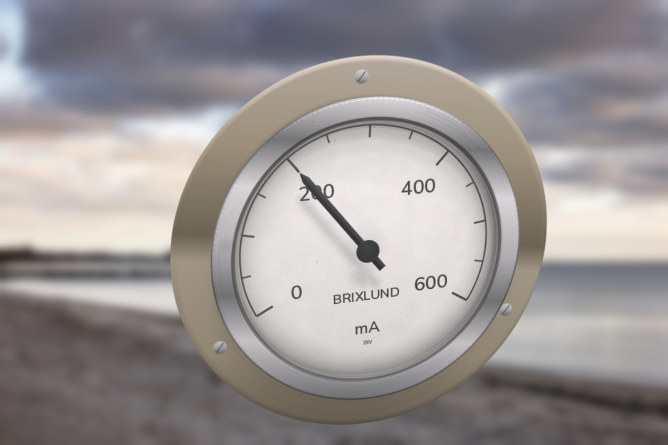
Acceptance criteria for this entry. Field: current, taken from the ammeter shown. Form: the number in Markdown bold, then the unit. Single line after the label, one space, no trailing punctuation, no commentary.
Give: **200** mA
